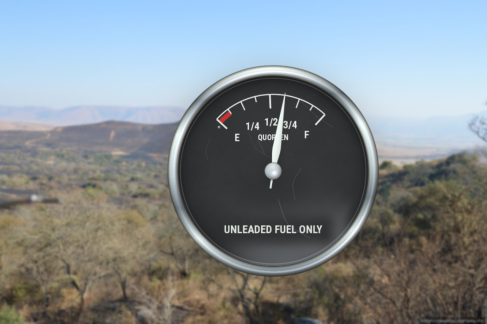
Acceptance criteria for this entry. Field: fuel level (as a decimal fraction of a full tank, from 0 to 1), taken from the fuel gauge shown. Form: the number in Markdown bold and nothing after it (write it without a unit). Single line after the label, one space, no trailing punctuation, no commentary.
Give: **0.625**
